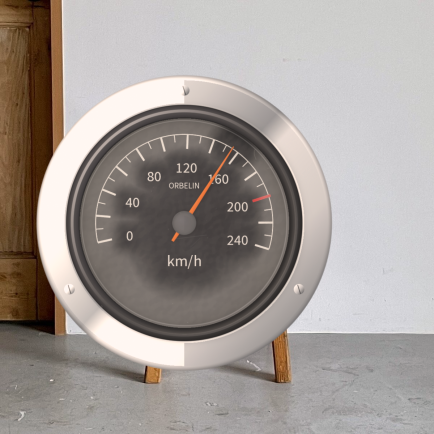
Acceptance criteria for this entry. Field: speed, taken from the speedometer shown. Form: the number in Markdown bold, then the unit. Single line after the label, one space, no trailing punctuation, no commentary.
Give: **155** km/h
